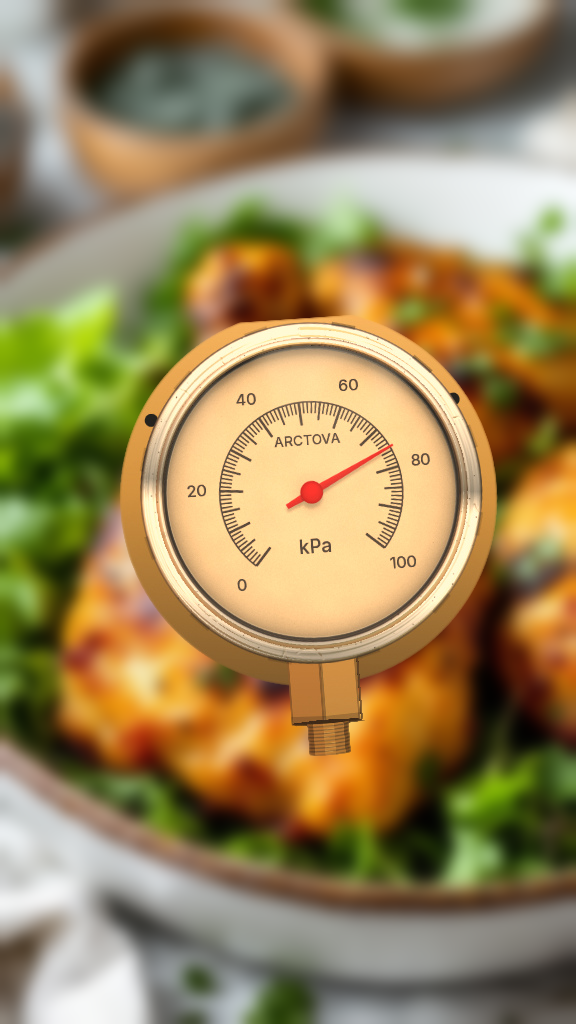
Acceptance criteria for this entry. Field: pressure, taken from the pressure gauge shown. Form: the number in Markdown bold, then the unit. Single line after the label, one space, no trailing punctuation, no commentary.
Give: **75** kPa
